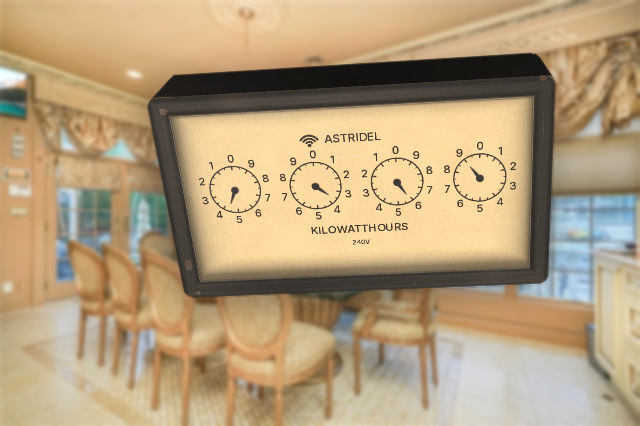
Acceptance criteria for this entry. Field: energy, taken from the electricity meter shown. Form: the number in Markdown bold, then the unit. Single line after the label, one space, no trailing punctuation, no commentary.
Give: **4359** kWh
